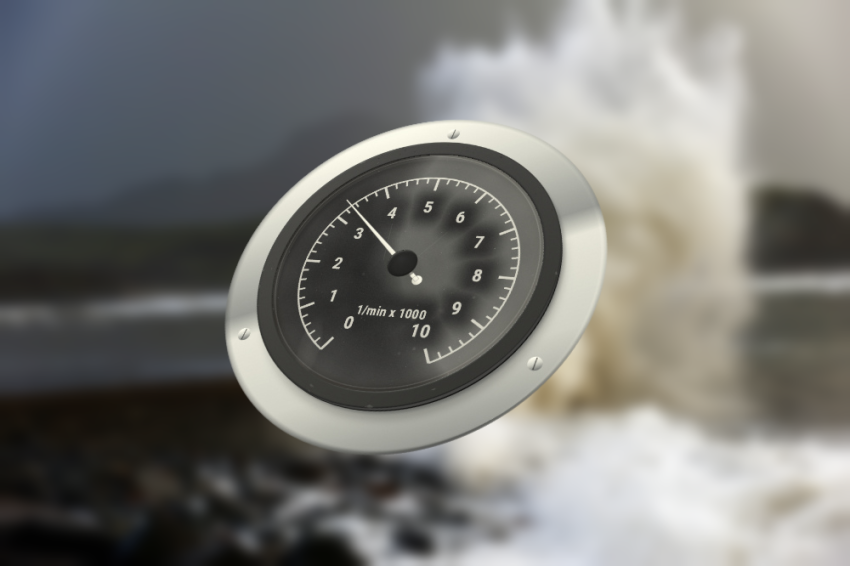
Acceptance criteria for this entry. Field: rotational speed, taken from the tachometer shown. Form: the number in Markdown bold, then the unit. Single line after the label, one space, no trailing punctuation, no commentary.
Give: **3300** rpm
